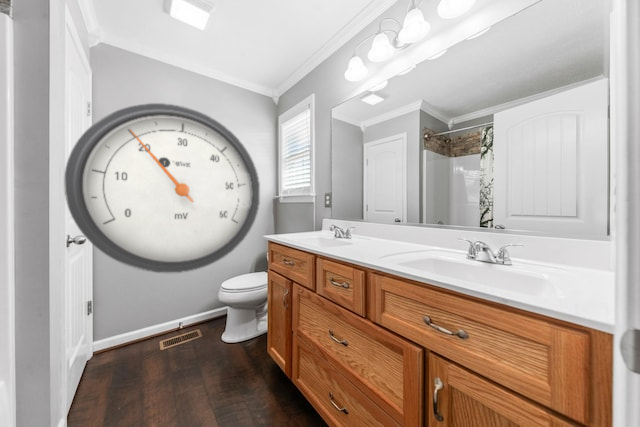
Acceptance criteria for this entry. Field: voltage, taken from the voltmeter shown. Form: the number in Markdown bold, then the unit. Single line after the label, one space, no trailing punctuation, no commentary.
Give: **20** mV
